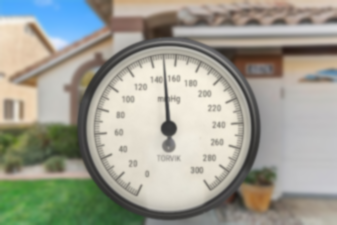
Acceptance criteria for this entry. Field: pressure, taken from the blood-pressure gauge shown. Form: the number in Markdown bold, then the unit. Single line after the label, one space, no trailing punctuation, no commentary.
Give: **150** mmHg
